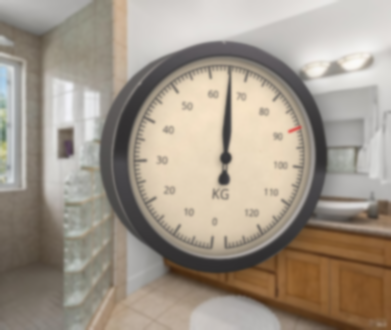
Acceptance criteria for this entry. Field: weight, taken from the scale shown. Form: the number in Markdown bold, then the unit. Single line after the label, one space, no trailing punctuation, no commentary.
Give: **65** kg
